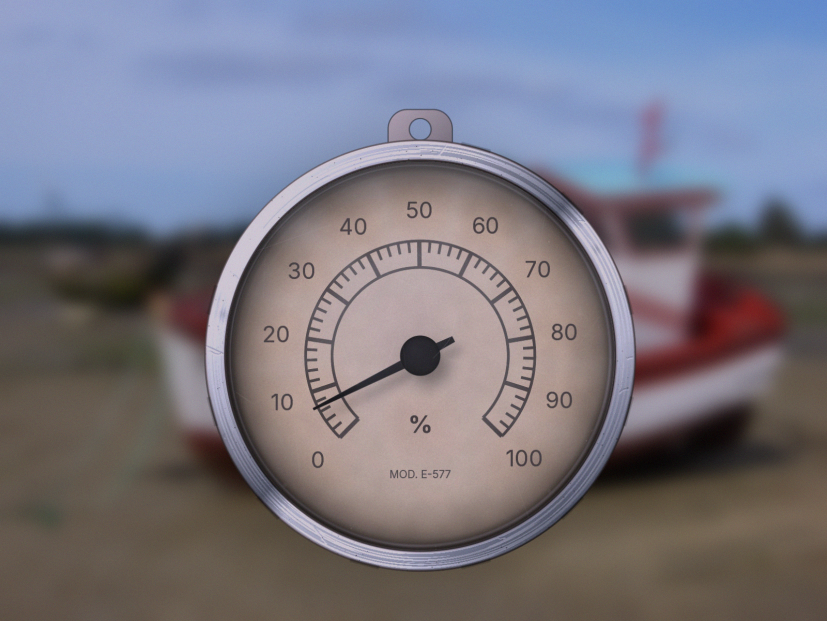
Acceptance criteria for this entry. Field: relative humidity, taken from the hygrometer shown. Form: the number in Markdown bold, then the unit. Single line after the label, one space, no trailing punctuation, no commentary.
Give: **7** %
